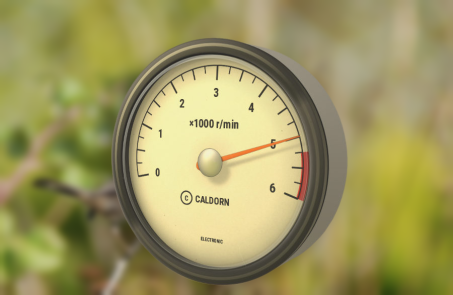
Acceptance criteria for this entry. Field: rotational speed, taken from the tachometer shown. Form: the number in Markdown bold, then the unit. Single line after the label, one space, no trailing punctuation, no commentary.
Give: **5000** rpm
